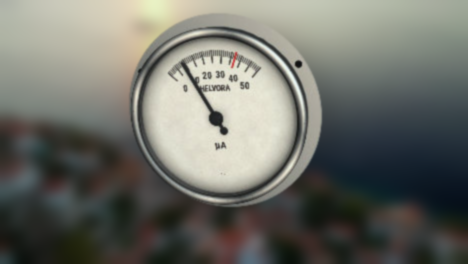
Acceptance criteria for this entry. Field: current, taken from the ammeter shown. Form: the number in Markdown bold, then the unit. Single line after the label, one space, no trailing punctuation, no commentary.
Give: **10** µA
